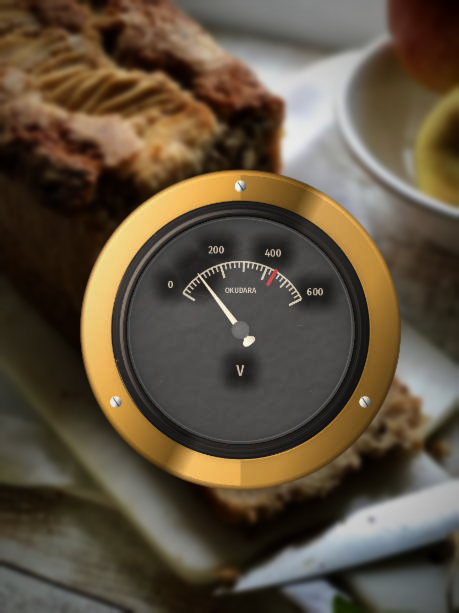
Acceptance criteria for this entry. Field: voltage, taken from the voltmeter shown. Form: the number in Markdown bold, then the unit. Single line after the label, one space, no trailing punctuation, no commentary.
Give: **100** V
